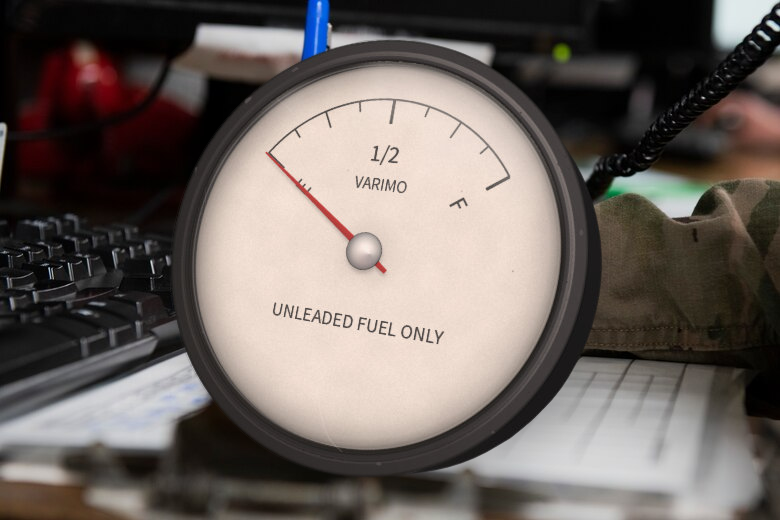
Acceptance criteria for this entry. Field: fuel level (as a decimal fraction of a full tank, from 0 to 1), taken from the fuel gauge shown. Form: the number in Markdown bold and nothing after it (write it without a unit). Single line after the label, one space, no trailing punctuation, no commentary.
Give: **0**
